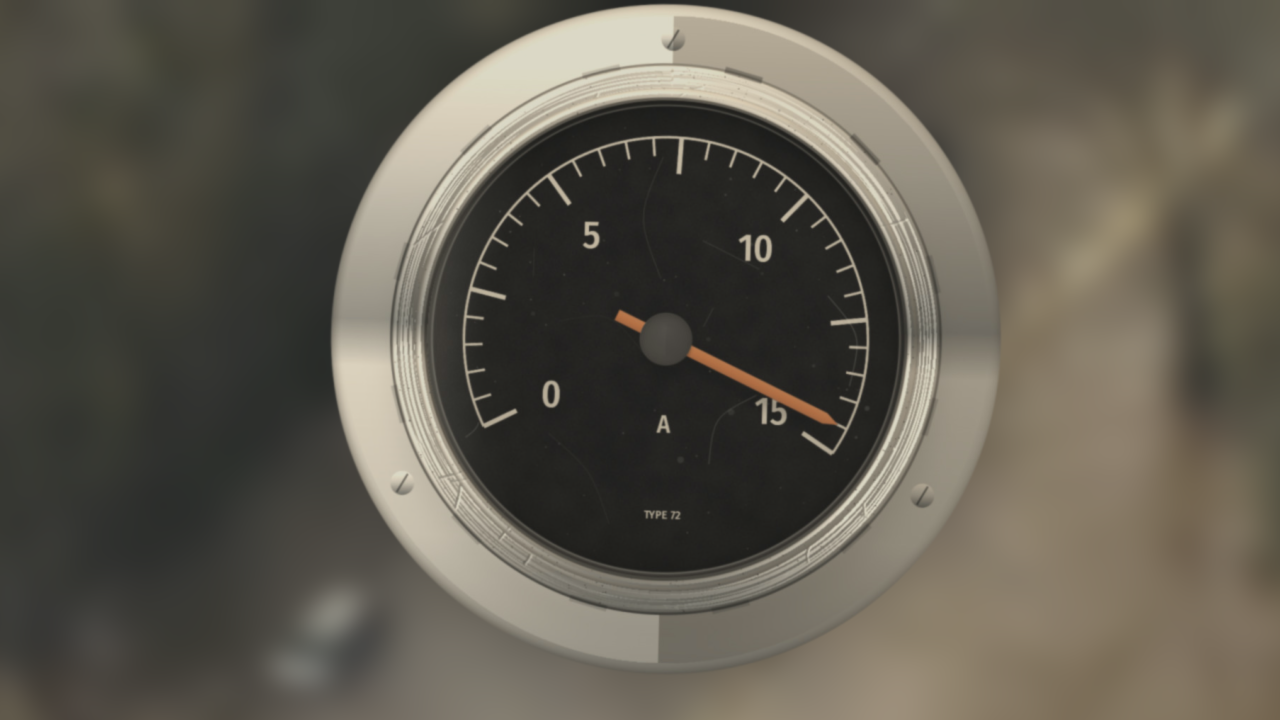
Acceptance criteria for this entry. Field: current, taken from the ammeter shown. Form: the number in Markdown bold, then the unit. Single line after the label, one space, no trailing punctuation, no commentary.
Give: **14.5** A
